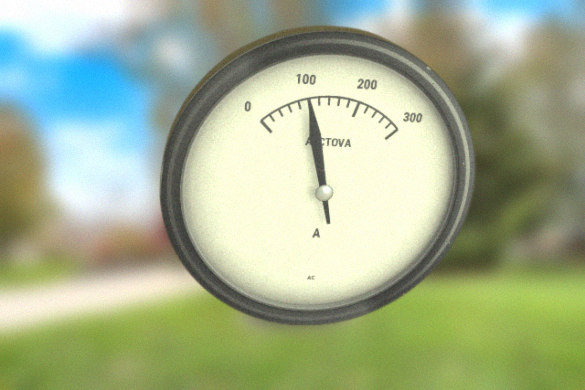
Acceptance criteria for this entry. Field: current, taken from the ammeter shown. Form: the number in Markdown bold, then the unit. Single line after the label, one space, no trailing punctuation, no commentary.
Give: **100** A
